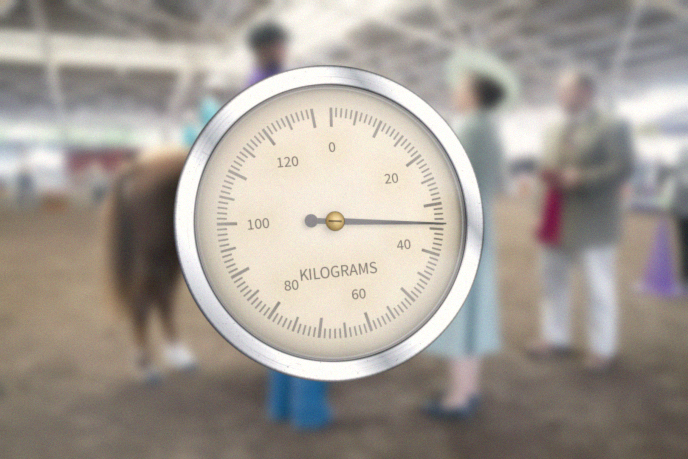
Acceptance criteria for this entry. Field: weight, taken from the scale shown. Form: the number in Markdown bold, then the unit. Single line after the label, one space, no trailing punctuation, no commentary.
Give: **34** kg
